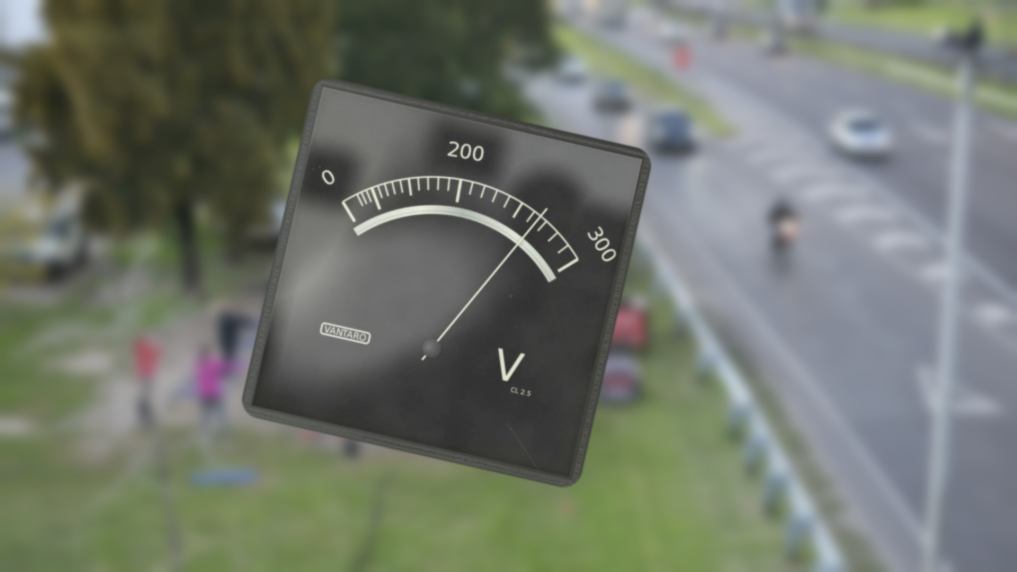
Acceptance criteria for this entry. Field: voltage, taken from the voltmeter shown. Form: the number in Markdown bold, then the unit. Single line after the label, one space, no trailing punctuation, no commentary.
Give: **265** V
